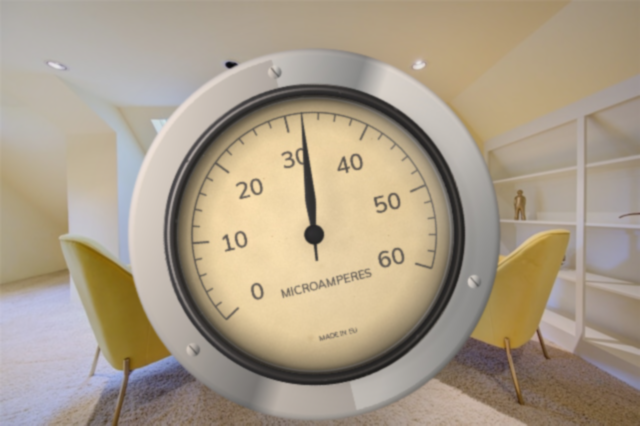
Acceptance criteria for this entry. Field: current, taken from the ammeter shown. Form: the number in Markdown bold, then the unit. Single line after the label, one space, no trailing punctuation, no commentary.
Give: **32** µA
